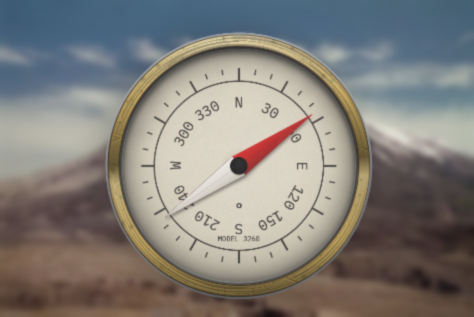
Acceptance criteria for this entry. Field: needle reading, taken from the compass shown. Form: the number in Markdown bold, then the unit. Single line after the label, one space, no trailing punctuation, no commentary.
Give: **55** °
